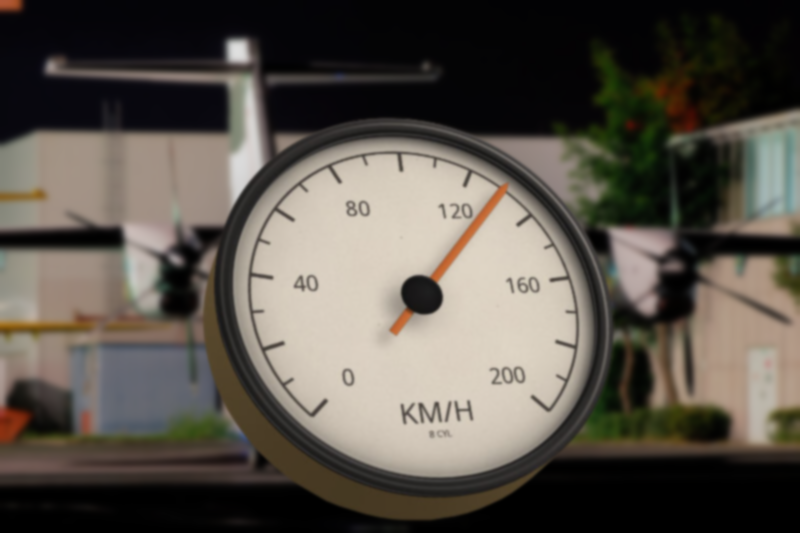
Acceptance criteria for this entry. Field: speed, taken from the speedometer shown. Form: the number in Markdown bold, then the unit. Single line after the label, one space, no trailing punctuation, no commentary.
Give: **130** km/h
